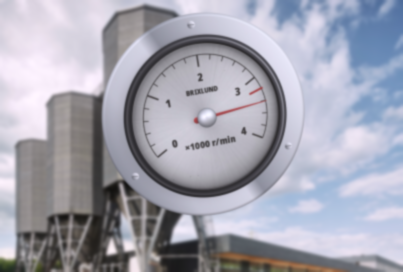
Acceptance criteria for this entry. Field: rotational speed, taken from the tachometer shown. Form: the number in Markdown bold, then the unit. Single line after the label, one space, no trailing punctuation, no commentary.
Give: **3400** rpm
